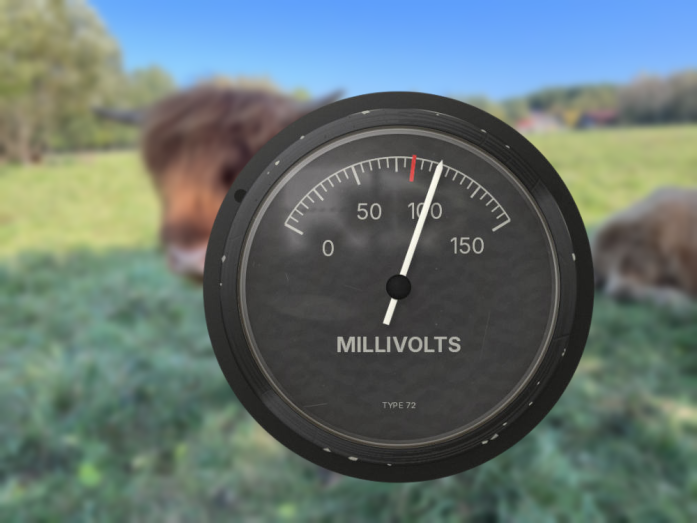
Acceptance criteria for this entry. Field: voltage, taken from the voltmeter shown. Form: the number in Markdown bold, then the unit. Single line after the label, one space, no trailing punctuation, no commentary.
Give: **100** mV
